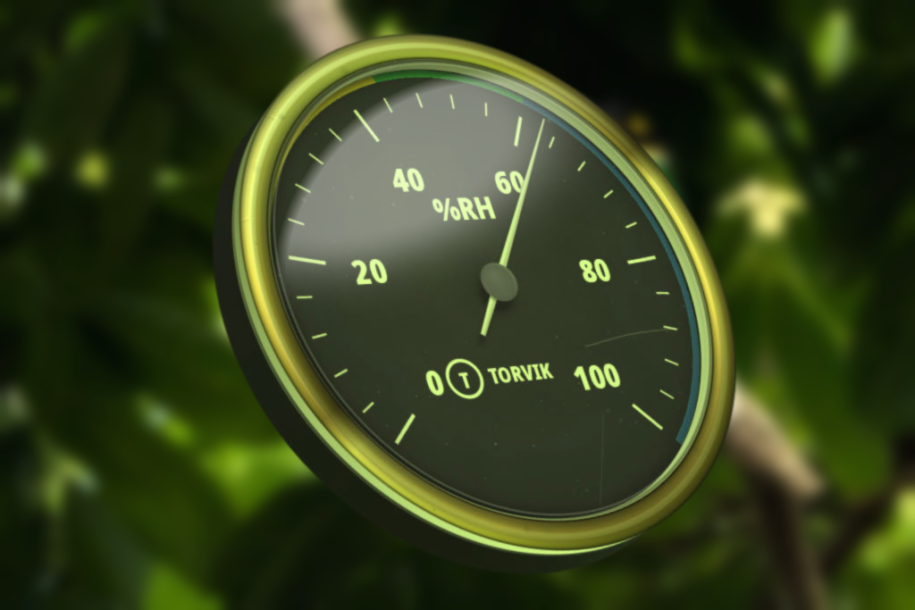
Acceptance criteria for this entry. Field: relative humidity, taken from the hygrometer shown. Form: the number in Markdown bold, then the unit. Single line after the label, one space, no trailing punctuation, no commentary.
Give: **62** %
